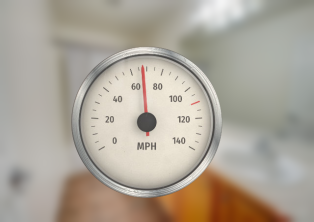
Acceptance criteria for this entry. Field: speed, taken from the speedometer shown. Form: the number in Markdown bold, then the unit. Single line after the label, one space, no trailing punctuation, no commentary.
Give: **67.5** mph
